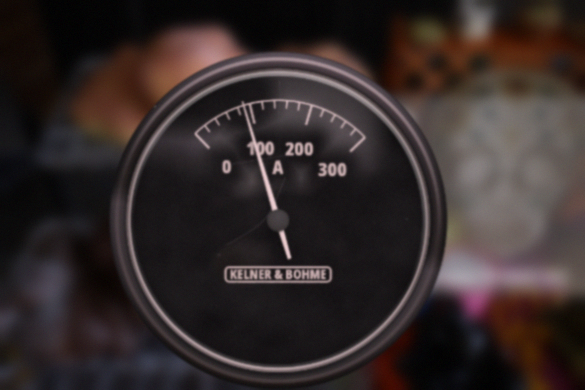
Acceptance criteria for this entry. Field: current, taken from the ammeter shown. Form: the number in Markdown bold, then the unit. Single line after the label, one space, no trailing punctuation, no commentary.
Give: **90** A
